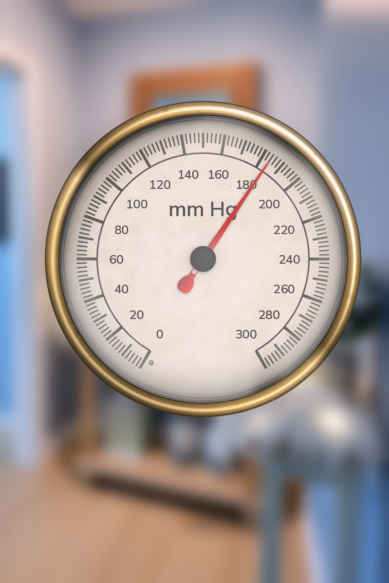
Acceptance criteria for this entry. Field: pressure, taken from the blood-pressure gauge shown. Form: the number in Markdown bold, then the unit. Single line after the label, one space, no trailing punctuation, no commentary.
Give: **184** mmHg
